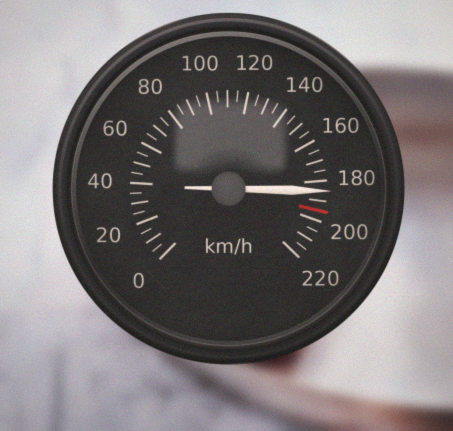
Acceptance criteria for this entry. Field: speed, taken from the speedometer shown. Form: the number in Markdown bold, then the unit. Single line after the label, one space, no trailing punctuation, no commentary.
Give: **185** km/h
